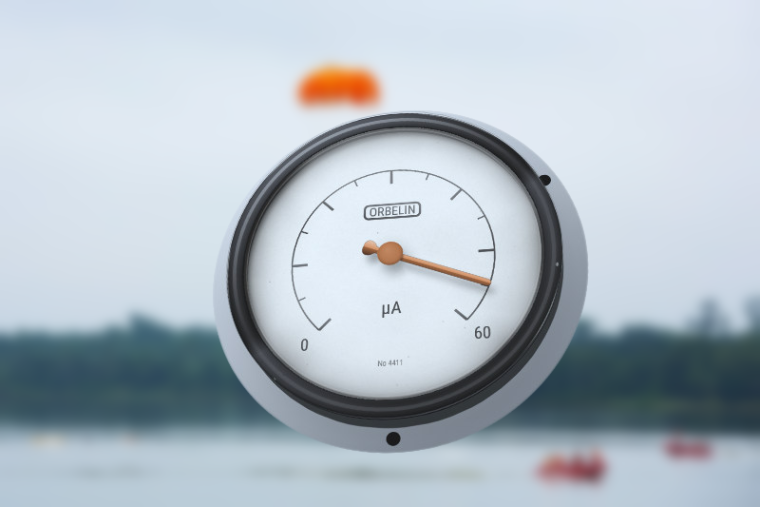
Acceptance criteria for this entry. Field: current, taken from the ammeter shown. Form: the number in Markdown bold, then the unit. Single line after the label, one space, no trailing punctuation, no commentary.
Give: **55** µA
